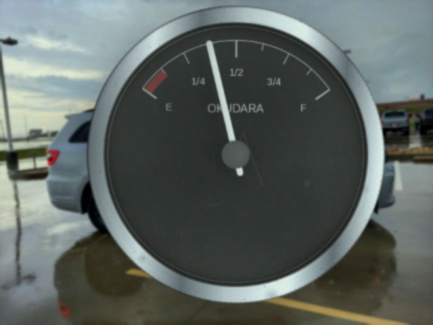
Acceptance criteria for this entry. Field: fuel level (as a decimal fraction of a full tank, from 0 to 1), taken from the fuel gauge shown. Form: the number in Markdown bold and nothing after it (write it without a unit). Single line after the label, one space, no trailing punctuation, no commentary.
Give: **0.375**
